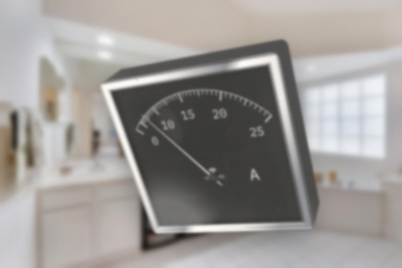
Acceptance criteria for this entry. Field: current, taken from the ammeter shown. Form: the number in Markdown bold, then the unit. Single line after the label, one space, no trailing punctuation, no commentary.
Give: **7.5** A
